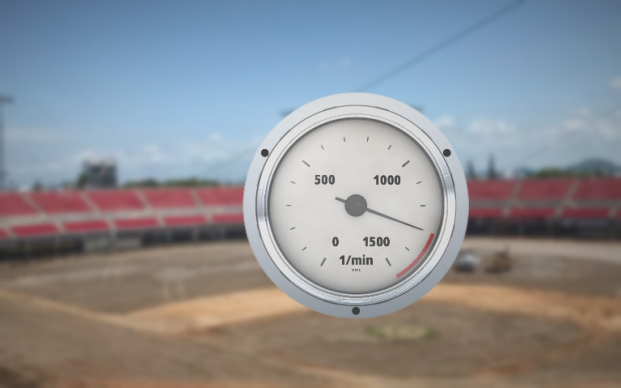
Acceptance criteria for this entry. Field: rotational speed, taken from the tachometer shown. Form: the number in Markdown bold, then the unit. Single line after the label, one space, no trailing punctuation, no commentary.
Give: **1300** rpm
